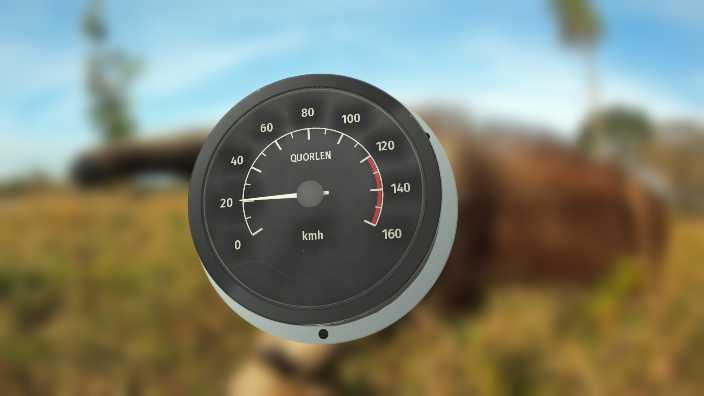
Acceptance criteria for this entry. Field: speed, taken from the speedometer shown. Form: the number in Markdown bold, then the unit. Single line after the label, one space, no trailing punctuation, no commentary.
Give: **20** km/h
